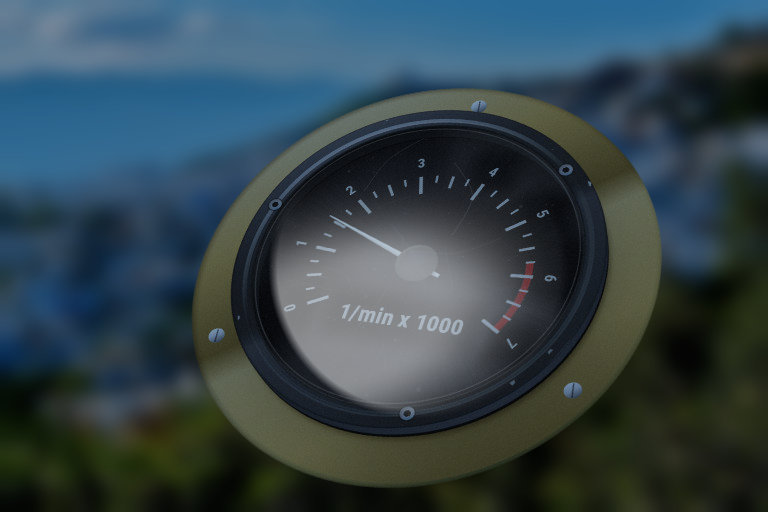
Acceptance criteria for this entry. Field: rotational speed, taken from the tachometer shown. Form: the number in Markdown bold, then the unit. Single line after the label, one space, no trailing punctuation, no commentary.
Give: **1500** rpm
